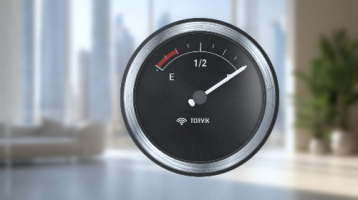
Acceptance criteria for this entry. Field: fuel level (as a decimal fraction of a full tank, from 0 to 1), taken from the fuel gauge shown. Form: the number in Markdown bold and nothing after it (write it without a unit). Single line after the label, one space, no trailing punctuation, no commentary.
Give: **1**
